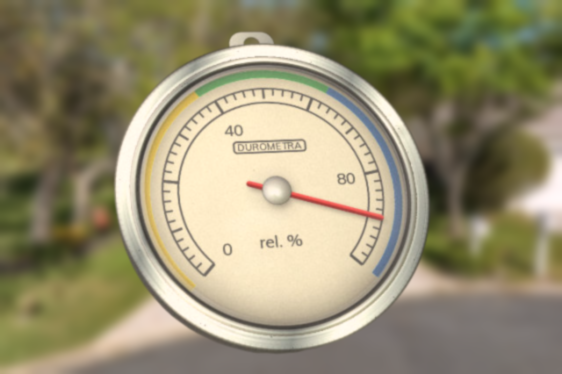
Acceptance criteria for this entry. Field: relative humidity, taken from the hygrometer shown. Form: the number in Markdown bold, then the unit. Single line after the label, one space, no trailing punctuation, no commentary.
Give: **90** %
